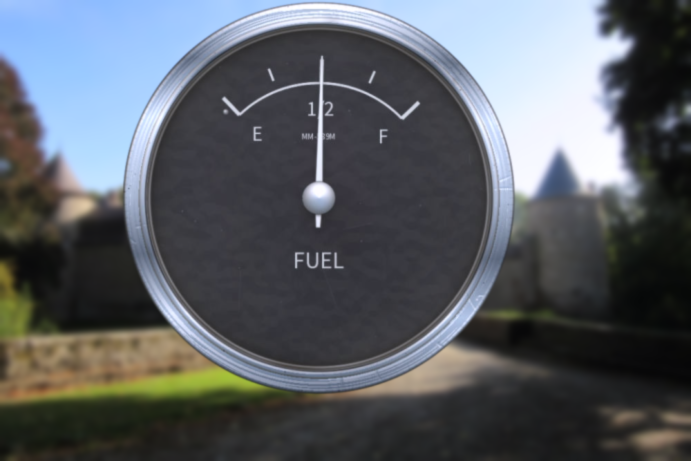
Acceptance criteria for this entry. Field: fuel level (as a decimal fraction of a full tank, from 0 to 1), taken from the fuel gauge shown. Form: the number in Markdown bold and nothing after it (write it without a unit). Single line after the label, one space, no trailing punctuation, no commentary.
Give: **0.5**
